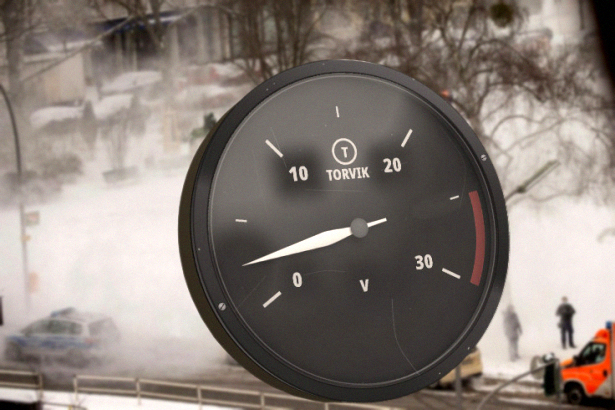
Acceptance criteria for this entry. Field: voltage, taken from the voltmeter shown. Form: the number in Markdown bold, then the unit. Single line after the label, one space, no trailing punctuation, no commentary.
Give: **2.5** V
